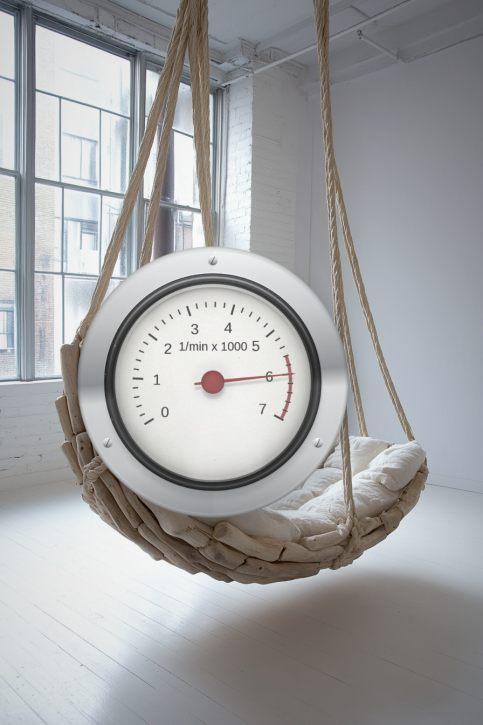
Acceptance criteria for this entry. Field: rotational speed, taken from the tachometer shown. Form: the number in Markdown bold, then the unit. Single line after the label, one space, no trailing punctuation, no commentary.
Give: **6000** rpm
